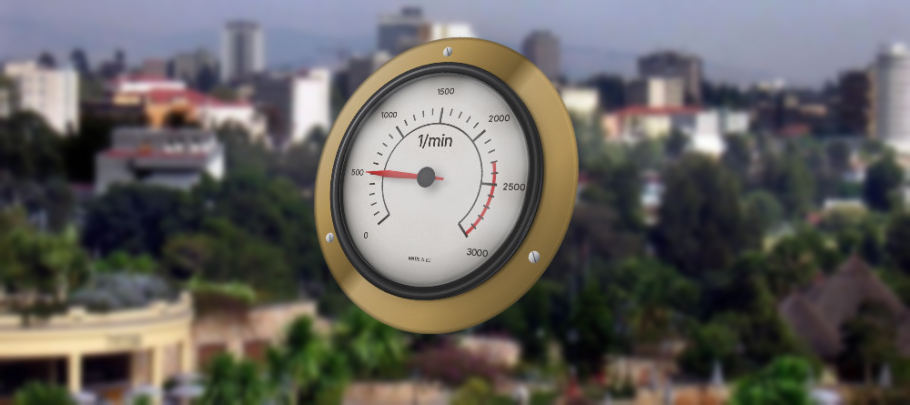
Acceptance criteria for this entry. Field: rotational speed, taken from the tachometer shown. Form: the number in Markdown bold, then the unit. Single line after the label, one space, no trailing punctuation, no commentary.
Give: **500** rpm
